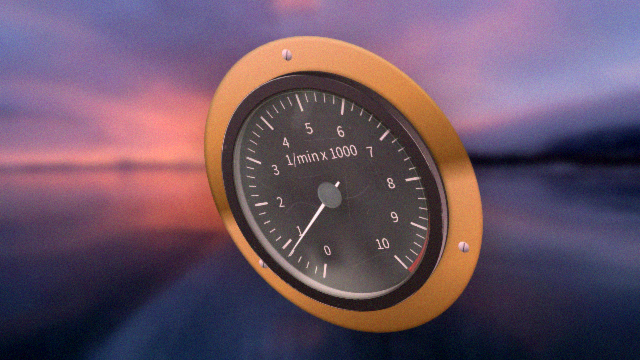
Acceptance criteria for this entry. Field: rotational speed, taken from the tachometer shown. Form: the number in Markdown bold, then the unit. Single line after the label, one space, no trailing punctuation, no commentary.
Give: **800** rpm
